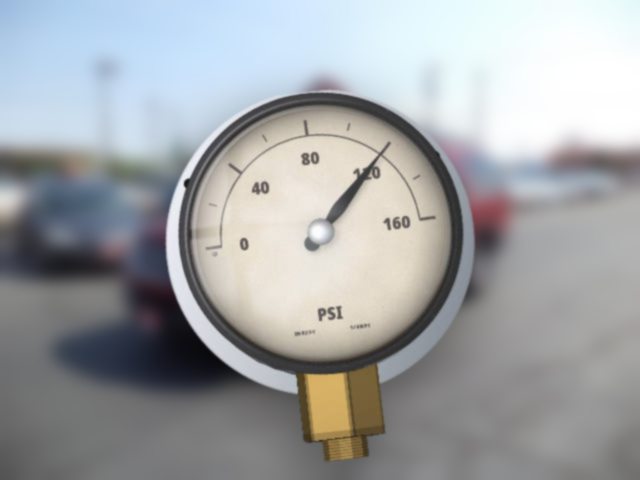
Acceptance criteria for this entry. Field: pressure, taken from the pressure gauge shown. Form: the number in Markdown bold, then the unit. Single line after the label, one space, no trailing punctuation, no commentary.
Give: **120** psi
